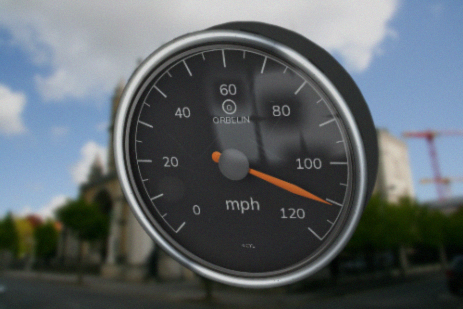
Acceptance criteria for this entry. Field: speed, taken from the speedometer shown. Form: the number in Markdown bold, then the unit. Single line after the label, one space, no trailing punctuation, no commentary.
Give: **110** mph
